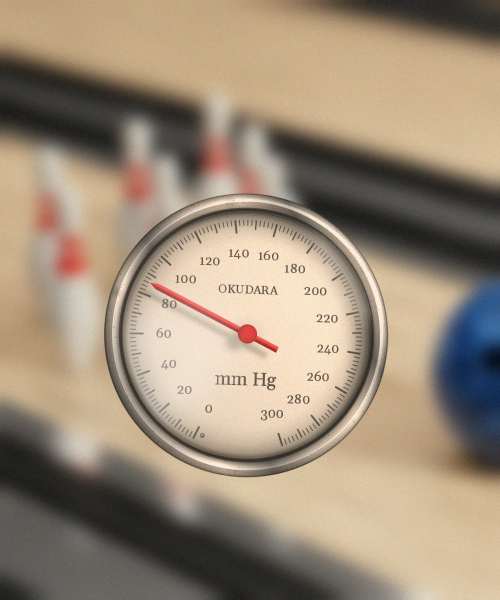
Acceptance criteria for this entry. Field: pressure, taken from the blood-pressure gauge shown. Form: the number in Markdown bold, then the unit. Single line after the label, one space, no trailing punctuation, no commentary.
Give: **86** mmHg
